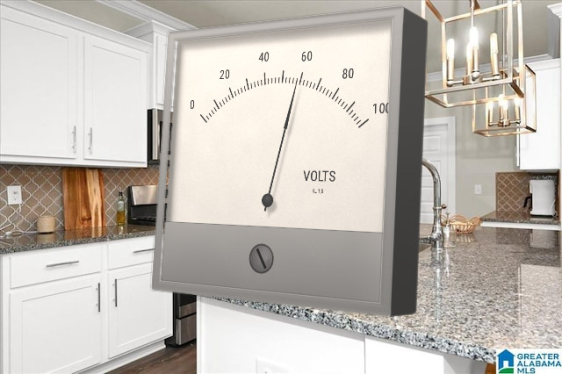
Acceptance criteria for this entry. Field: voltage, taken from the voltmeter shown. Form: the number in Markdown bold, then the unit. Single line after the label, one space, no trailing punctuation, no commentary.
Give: **60** V
